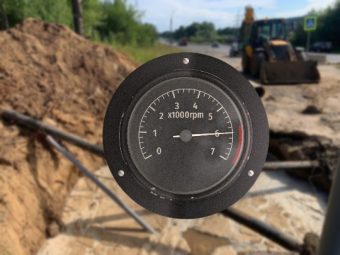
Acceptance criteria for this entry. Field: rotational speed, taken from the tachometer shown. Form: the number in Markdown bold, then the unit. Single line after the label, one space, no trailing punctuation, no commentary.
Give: **6000** rpm
